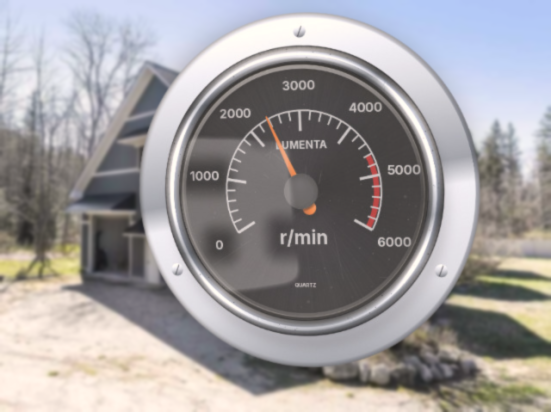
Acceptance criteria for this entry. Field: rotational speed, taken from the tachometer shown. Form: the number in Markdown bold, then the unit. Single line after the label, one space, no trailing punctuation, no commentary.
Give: **2400** rpm
